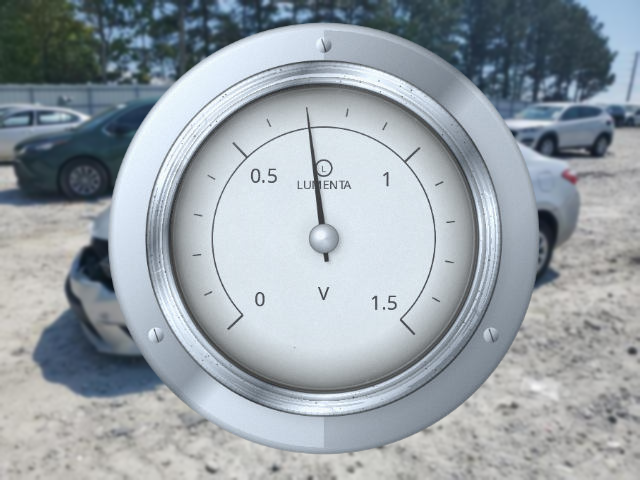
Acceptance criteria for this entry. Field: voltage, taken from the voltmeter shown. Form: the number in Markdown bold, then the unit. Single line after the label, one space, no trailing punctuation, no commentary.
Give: **0.7** V
